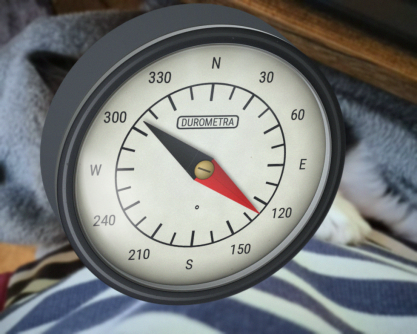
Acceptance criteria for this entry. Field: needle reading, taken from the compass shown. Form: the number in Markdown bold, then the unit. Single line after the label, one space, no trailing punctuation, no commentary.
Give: **127.5** °
